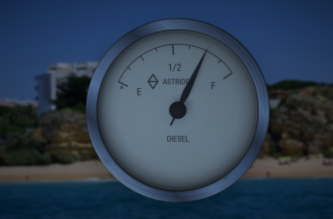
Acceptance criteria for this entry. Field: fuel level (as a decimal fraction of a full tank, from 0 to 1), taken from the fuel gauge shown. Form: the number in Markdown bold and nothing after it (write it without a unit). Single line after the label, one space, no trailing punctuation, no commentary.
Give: **0.75**
